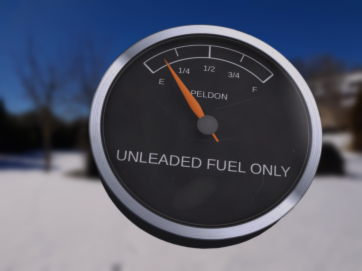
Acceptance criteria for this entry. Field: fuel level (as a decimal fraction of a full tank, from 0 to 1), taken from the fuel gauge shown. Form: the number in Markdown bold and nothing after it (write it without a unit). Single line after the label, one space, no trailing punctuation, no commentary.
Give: **0.125**
